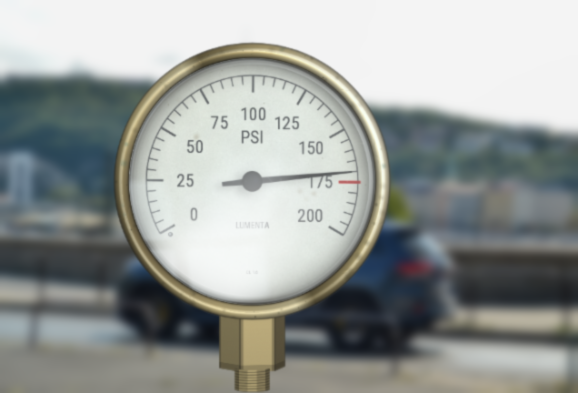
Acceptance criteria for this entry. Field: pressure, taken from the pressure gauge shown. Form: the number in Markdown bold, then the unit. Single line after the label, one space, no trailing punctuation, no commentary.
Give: **170** psi
